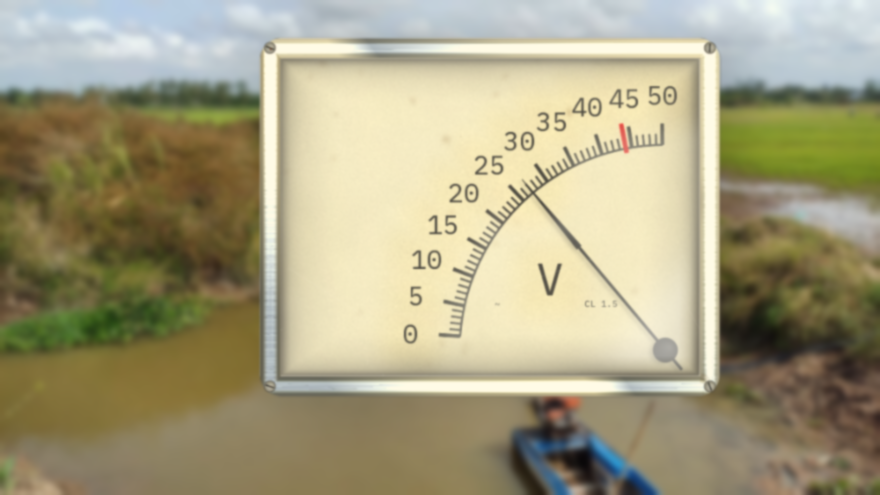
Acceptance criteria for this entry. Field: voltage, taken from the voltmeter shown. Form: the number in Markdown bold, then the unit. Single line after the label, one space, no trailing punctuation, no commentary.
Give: **27** V
